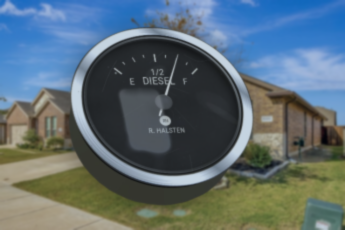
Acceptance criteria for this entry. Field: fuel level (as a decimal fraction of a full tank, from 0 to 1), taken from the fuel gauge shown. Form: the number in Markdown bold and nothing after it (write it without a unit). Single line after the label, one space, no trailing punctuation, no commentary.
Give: **0.75**
